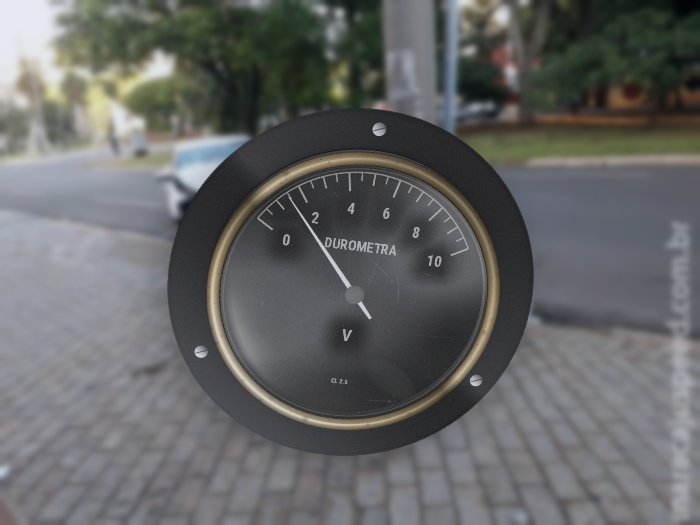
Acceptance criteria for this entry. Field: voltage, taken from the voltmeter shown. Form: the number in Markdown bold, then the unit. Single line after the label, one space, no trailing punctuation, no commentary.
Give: **1.5** V
